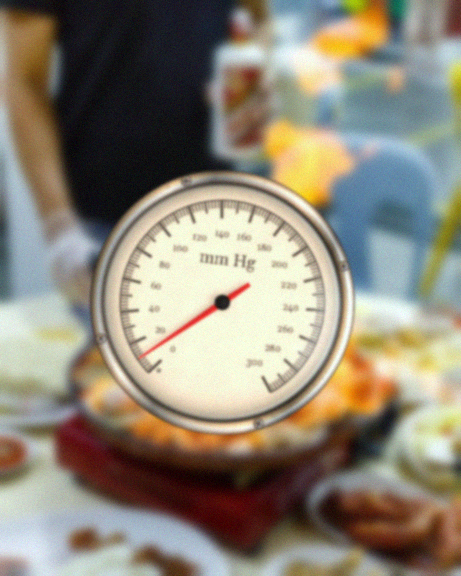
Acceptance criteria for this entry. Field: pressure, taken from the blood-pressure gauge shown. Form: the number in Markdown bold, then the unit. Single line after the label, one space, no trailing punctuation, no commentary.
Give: **10** mmHg
